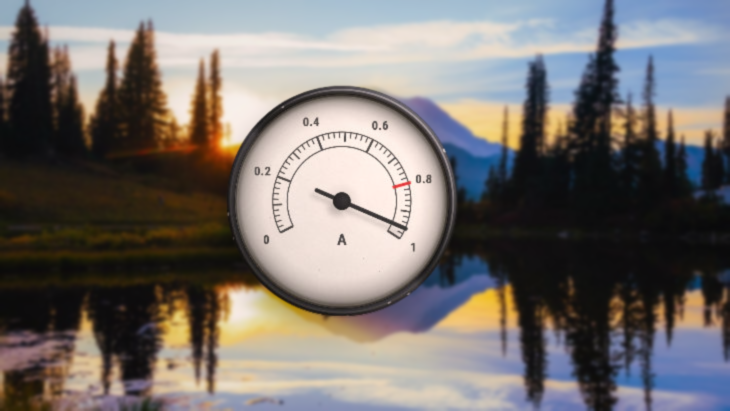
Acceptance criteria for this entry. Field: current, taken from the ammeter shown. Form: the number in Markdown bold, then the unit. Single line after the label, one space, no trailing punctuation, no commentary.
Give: **0.96** A
